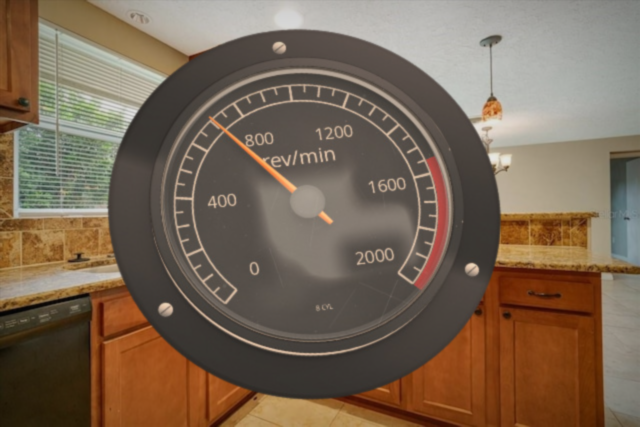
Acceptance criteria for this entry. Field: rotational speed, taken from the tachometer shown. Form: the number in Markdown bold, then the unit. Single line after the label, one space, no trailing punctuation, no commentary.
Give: **700** rpm
